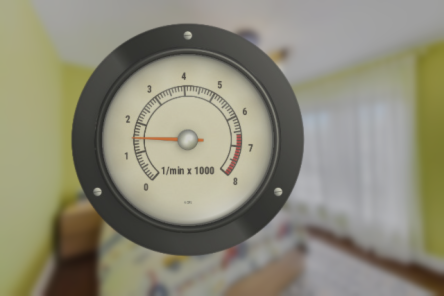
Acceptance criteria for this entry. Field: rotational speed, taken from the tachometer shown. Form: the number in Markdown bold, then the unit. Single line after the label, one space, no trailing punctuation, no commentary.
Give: **1500** rpm
